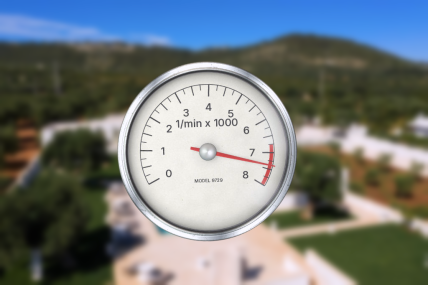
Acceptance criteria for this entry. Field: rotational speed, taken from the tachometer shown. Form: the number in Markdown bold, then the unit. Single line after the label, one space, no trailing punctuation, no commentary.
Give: **7375** rpm
